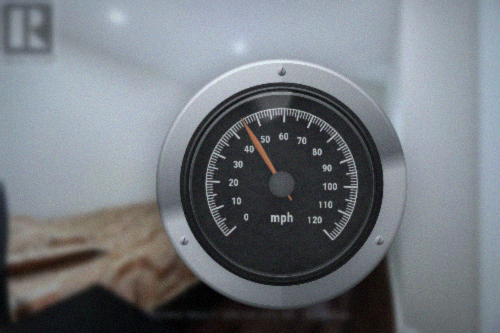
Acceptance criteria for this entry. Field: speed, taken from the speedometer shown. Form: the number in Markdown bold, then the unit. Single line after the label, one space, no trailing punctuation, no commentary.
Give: **45** mph
